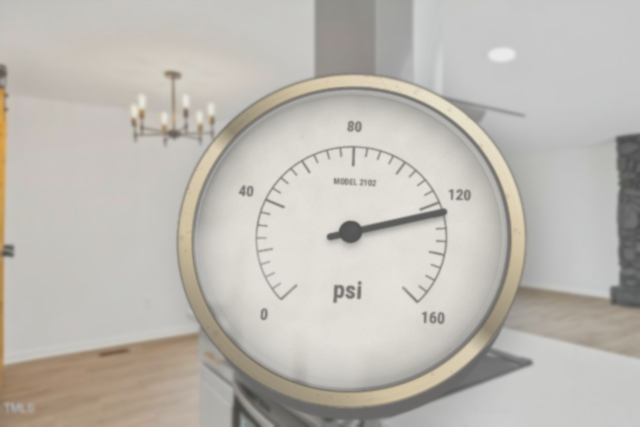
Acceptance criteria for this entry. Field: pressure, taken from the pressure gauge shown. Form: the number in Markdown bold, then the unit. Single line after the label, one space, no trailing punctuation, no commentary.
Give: **125** psi
